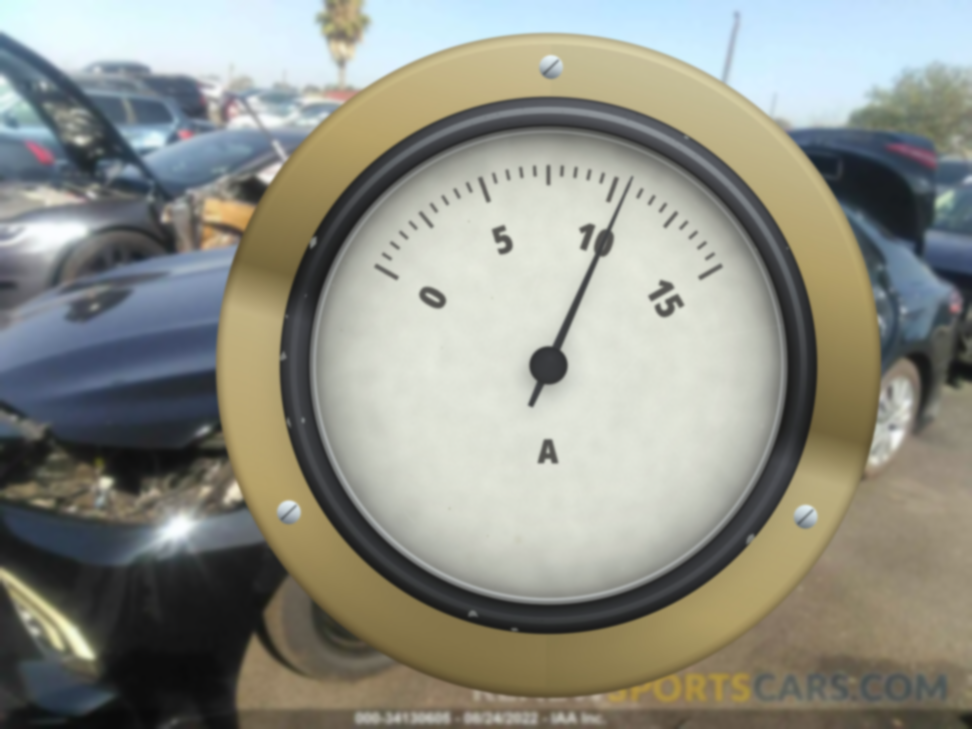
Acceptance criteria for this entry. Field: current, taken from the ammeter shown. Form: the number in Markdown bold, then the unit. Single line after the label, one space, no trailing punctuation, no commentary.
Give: **10.5** A
